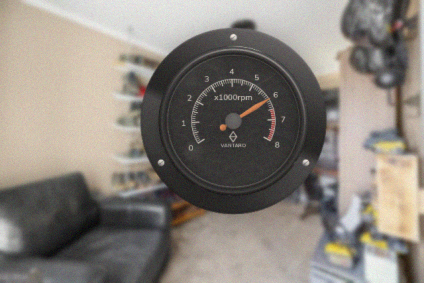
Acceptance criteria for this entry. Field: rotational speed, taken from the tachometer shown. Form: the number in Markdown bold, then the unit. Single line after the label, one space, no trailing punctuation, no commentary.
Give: **6000** rpm
